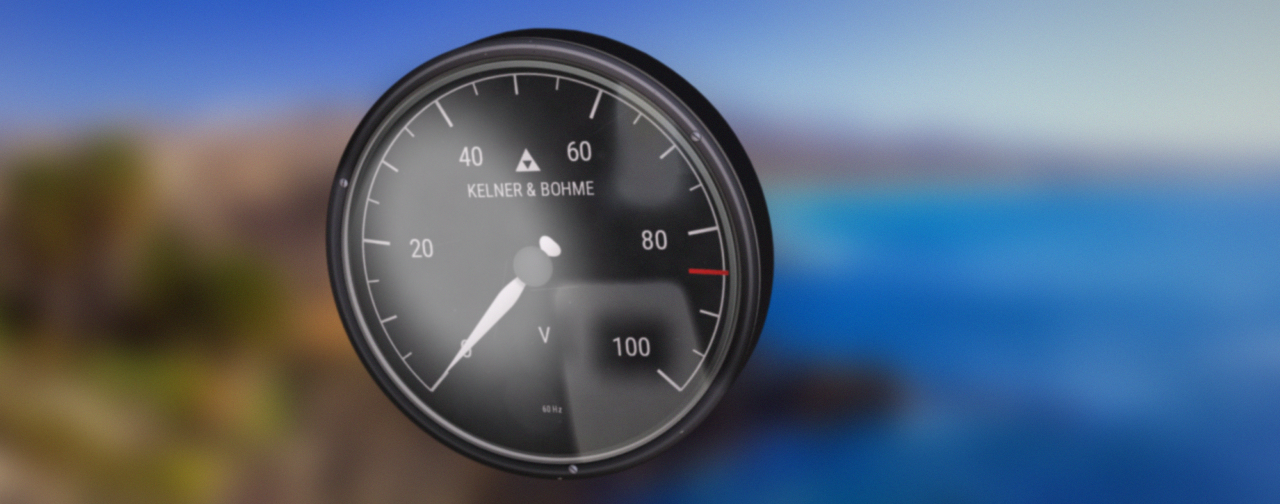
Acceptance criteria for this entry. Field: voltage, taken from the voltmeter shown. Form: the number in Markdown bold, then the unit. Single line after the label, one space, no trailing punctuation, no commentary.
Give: **0** V
